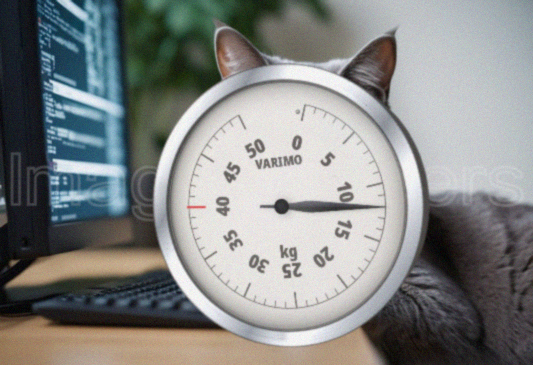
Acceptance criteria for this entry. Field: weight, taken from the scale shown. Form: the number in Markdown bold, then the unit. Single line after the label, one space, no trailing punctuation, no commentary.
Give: **12** kg
